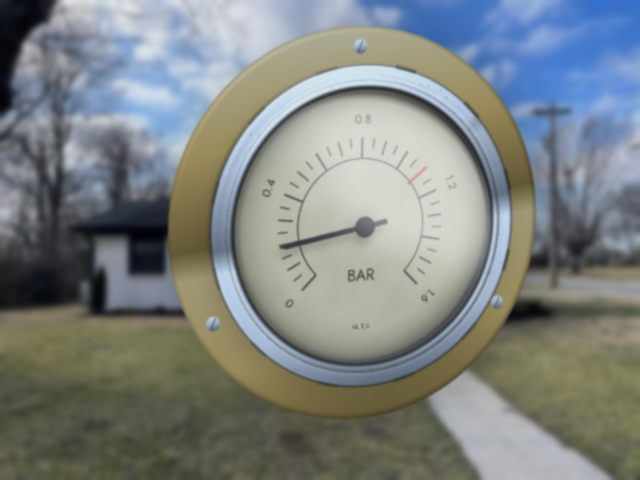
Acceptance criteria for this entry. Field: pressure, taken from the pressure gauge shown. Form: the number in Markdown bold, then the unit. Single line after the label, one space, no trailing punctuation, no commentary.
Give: **0.2** bar
